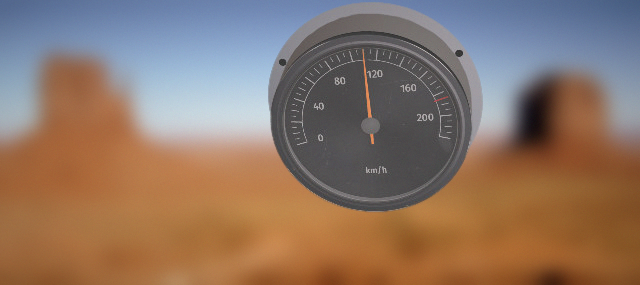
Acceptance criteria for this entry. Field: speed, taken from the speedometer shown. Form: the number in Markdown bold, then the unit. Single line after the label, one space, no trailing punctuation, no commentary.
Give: **110** km/h
